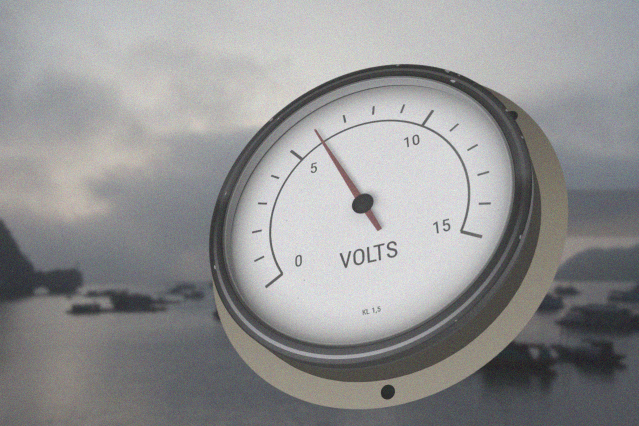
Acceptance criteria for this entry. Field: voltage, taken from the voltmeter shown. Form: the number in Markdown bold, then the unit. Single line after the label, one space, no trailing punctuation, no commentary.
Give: **6** V
